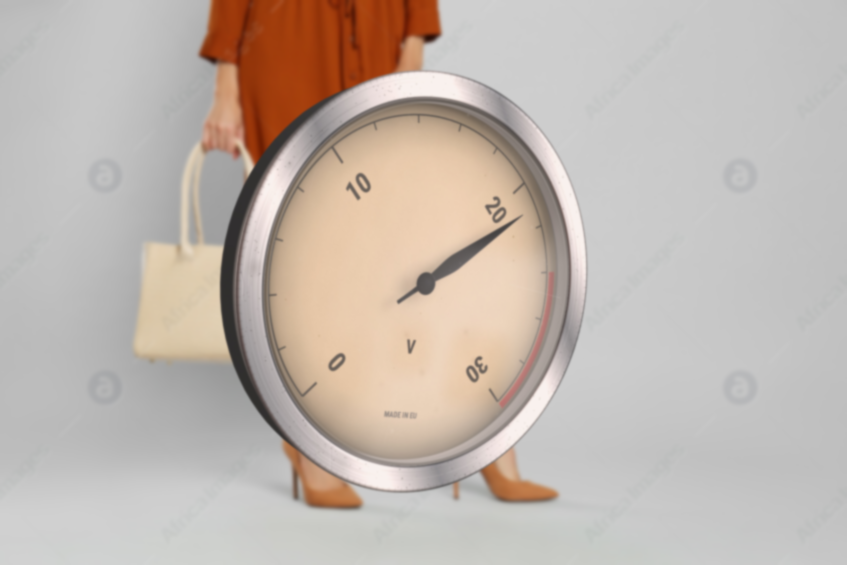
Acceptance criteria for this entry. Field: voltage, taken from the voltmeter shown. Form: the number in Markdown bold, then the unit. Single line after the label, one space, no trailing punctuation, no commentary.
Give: **21** V
